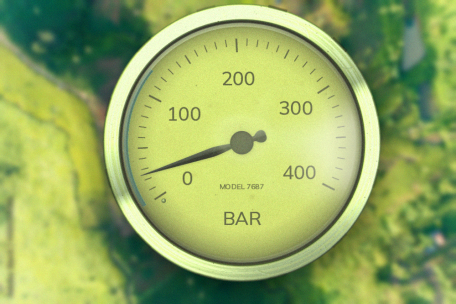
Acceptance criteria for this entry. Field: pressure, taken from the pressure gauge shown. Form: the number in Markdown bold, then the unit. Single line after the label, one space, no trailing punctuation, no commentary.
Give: **25** bar
